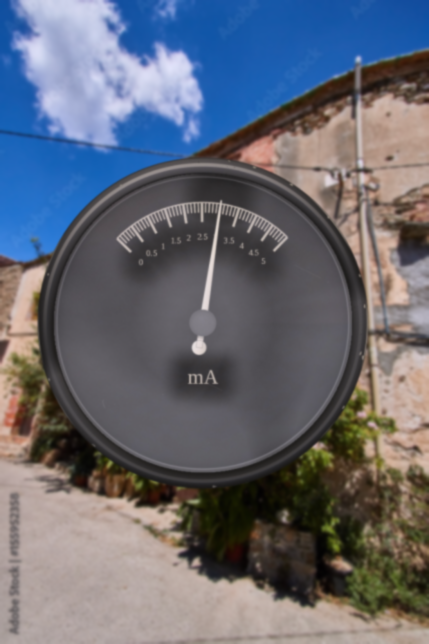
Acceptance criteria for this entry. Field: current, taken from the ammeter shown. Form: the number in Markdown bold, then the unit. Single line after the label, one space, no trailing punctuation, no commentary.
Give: **3** mA
